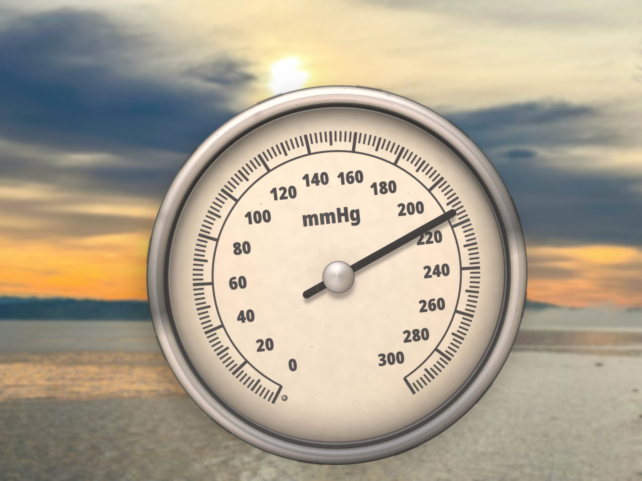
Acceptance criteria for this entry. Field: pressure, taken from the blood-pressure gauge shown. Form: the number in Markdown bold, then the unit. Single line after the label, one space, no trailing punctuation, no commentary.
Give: **214** mmHg
